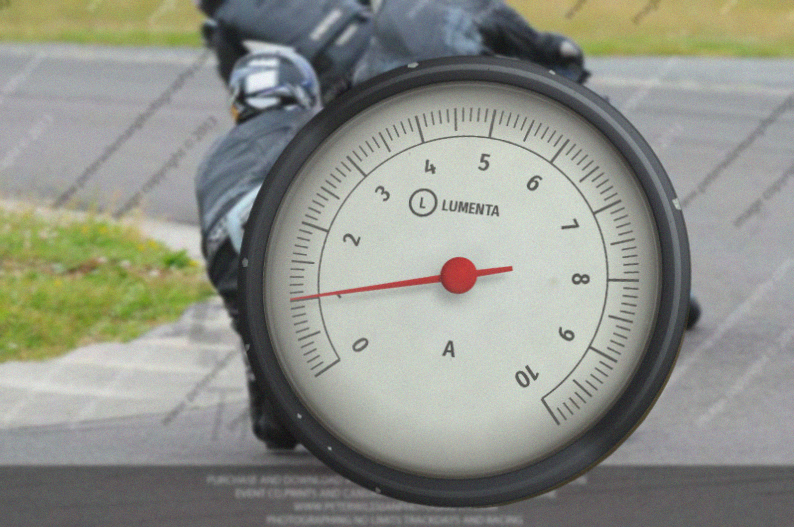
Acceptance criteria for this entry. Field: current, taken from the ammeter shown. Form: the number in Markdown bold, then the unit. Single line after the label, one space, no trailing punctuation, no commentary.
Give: **1** A
